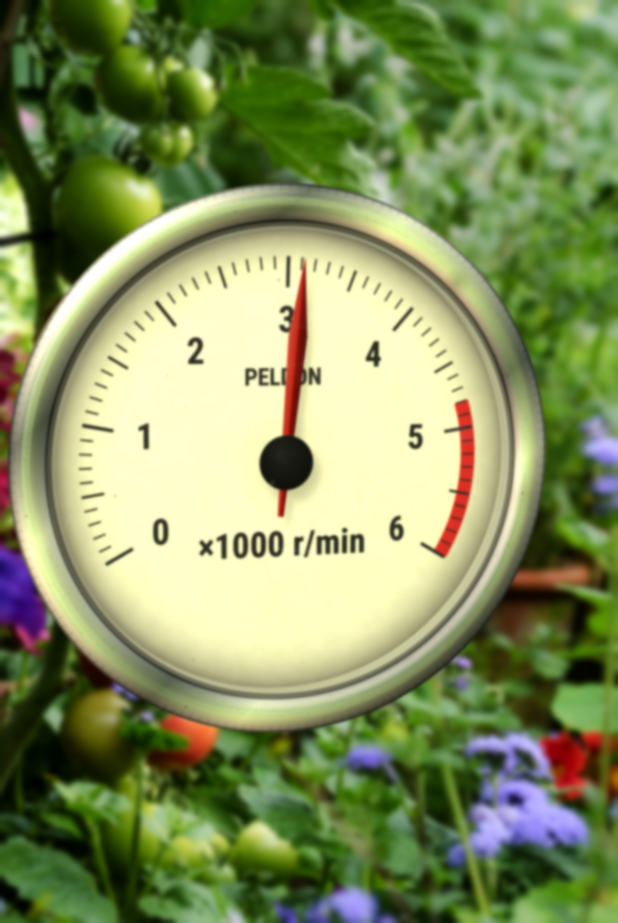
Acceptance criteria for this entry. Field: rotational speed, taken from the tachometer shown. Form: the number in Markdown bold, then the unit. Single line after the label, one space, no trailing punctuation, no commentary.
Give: **3100** rpm
